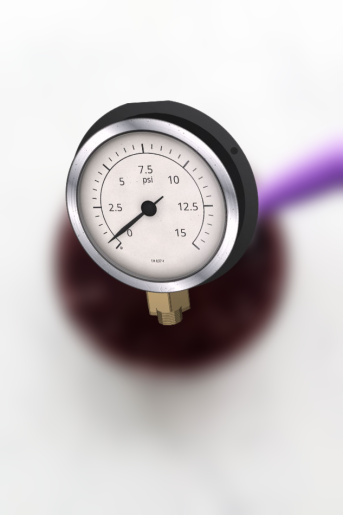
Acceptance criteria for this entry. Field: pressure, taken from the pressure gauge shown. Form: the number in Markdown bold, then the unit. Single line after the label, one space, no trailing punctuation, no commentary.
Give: **0.5** psi
